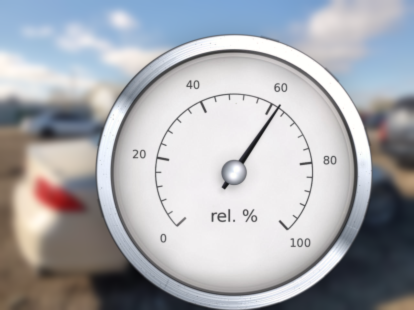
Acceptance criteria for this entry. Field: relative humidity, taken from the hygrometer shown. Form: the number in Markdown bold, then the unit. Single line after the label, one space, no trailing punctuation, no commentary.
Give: **62** %
